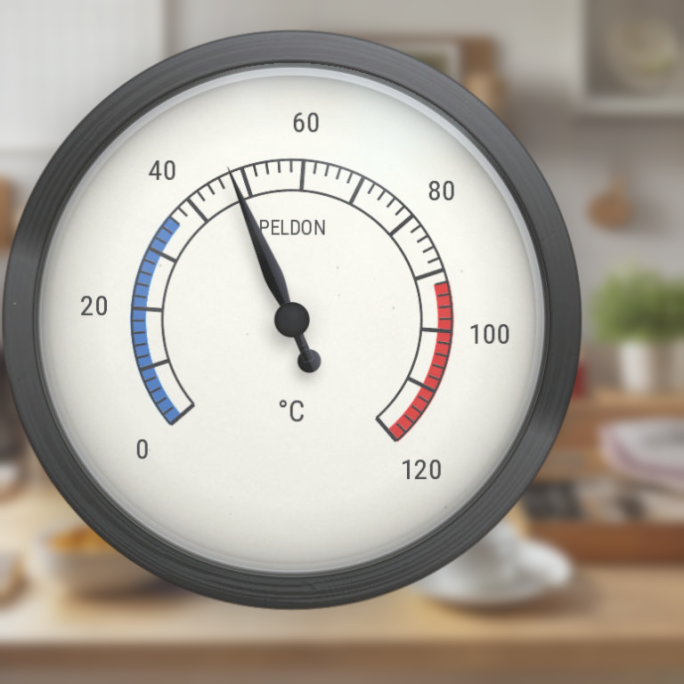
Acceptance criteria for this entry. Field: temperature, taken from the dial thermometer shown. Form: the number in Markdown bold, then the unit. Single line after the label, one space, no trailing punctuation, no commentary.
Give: **48** °C
